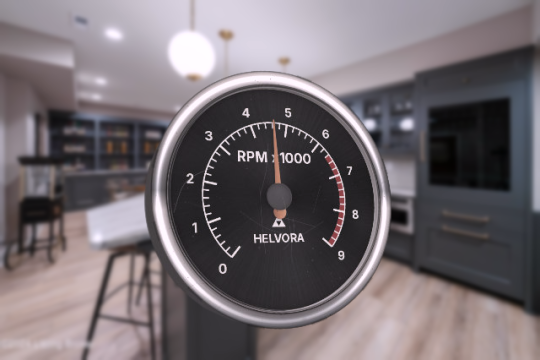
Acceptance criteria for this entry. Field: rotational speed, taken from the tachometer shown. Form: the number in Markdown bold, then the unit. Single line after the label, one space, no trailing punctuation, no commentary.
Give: **4600** rpm
